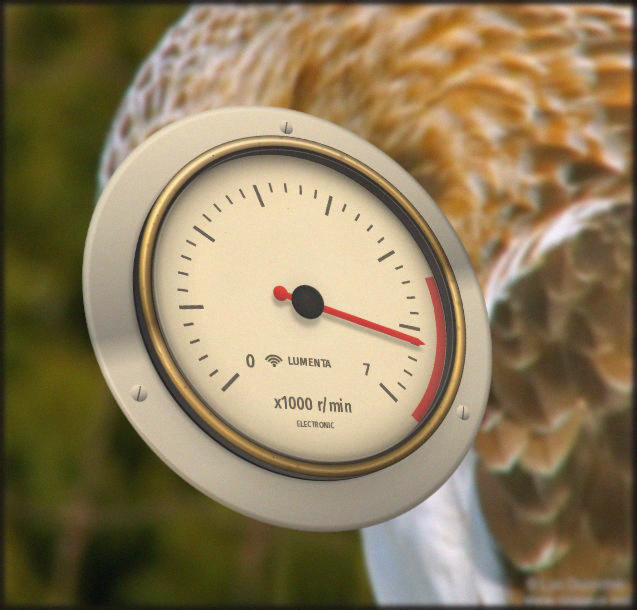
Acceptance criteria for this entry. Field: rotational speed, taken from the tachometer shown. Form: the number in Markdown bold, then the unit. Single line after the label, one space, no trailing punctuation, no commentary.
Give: **6200** rpm
